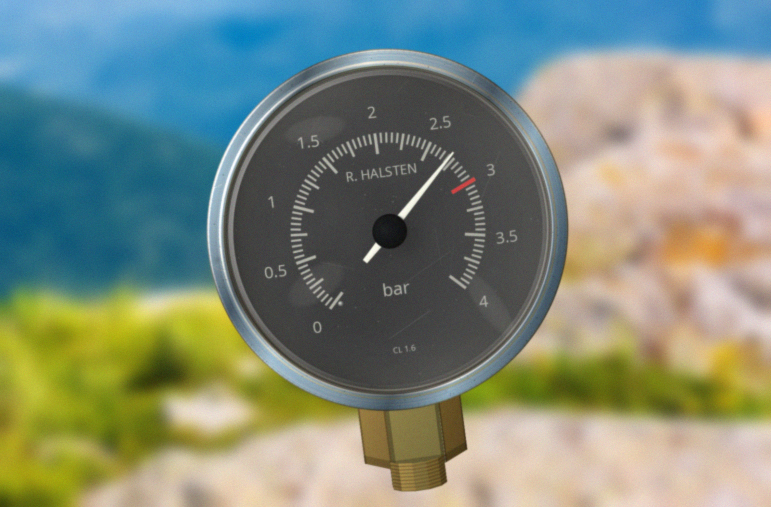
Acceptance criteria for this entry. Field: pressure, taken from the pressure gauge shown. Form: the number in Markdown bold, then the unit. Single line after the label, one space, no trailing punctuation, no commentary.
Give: **2.7** bar
